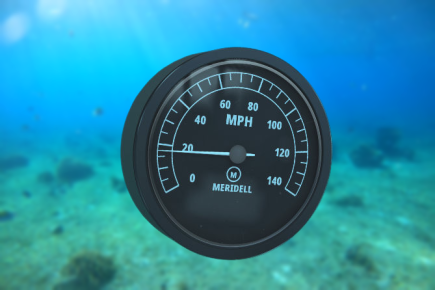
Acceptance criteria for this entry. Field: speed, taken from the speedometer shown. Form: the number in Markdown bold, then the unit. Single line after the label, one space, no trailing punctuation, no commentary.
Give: **17.5** mph
